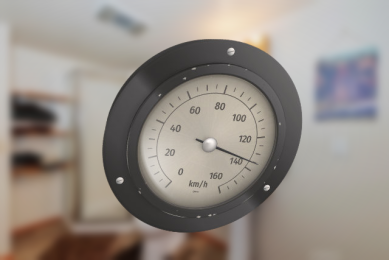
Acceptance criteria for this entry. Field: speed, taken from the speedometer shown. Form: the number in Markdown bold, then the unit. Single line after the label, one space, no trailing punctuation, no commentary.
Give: **135** km/h
